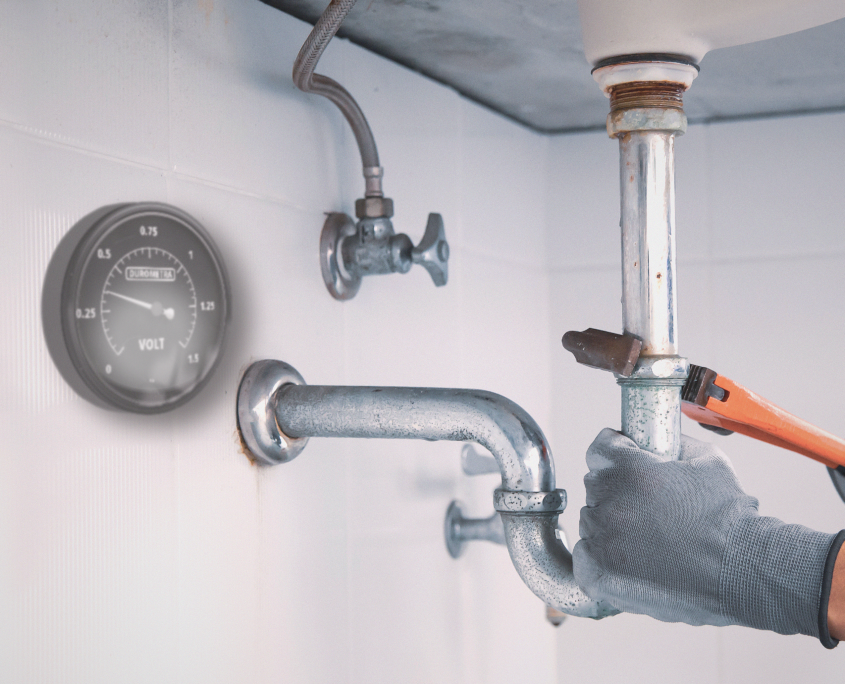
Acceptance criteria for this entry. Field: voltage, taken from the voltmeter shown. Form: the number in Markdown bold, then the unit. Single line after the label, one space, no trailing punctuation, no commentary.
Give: **0.35** V
